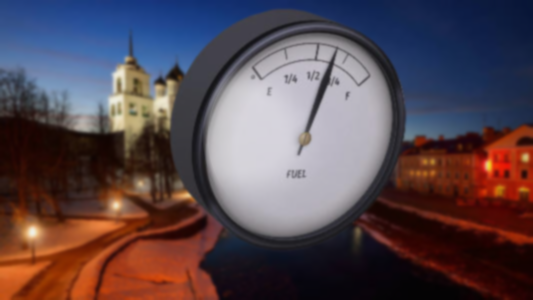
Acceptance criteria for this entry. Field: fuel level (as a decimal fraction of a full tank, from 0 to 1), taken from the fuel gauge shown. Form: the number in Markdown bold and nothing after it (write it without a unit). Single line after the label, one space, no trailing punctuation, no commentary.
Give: **0.625**
